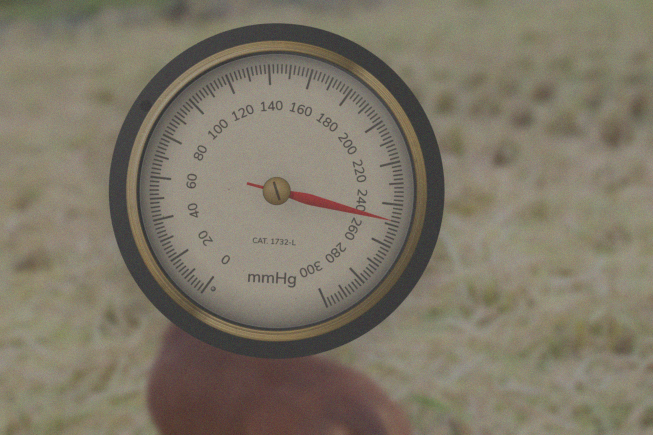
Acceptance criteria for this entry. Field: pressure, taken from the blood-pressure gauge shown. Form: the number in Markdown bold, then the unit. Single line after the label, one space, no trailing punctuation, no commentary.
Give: **248** mmHg
